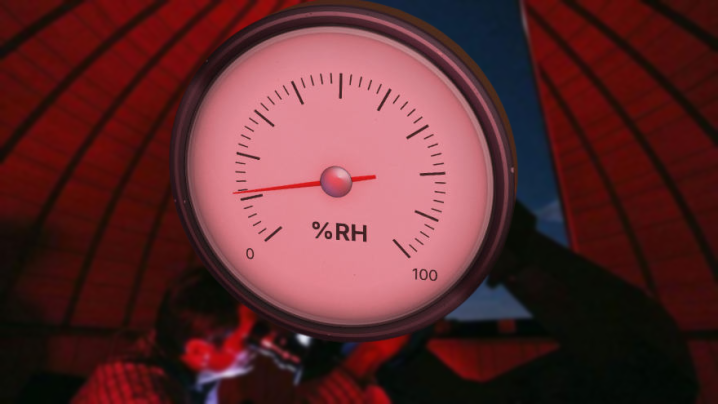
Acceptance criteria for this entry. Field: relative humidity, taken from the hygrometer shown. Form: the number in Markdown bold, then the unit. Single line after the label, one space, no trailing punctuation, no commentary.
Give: **12** %
